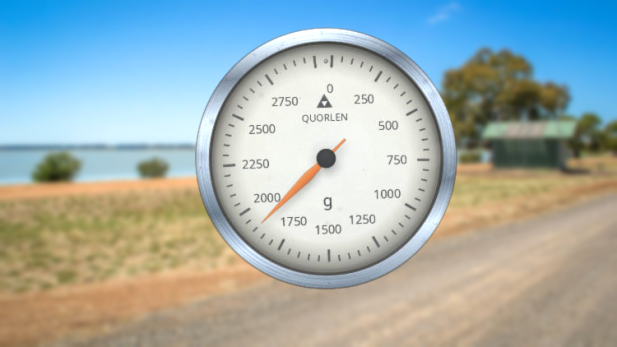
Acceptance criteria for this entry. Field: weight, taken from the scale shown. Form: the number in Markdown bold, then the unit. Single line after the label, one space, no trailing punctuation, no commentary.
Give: **1900** g
